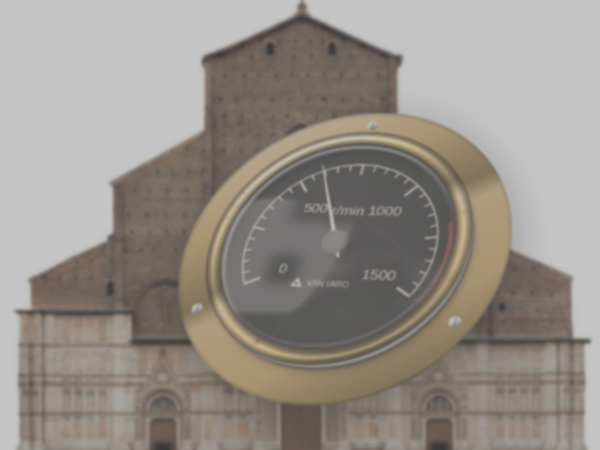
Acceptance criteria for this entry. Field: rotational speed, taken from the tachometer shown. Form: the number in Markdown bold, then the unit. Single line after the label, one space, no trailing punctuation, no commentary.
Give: **600** rpm
